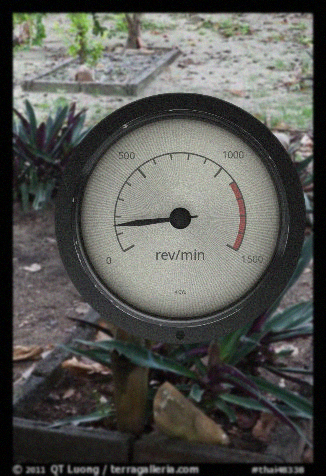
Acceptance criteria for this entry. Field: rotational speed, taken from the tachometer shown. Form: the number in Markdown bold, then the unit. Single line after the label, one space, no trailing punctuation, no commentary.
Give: **150** rpm
